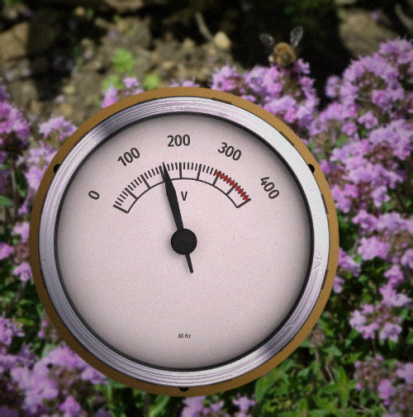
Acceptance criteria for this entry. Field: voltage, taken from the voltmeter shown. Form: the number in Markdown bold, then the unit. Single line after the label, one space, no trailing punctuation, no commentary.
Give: **160** V
